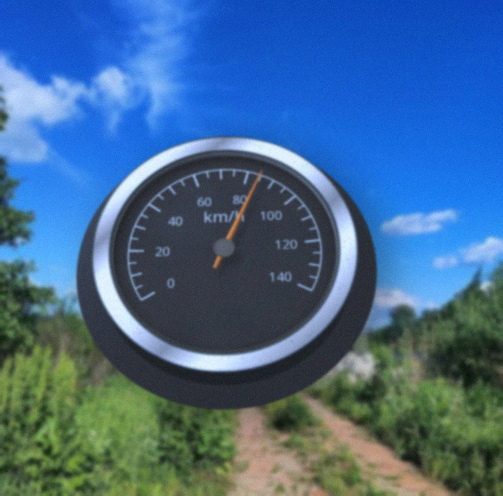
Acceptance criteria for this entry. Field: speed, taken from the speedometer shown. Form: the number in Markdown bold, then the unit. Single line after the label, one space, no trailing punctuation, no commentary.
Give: **85** km/h
